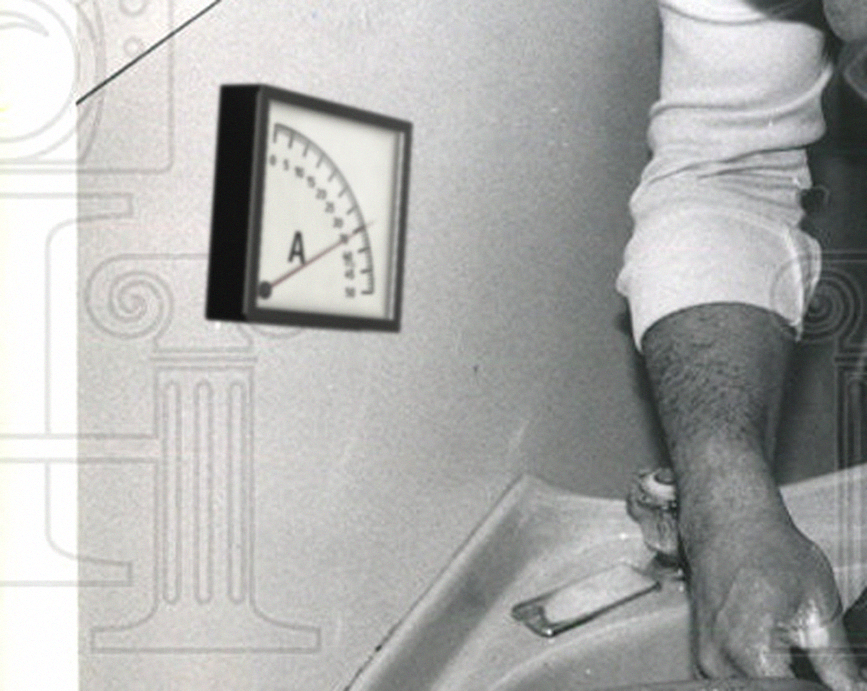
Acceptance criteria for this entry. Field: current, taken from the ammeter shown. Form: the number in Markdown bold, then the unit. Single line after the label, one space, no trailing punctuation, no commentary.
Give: **35** A
